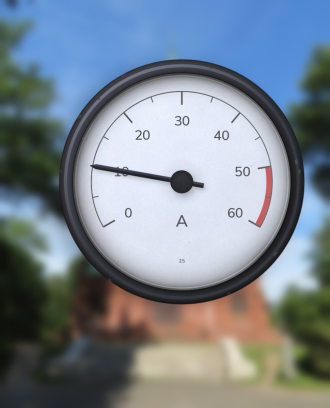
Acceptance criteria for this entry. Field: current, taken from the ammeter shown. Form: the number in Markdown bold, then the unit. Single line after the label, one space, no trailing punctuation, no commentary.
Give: **10** A
